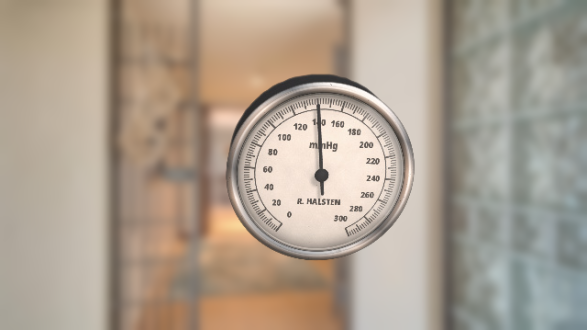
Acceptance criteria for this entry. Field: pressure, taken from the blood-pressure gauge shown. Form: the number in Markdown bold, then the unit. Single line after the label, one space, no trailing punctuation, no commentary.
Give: **140** mmHg
